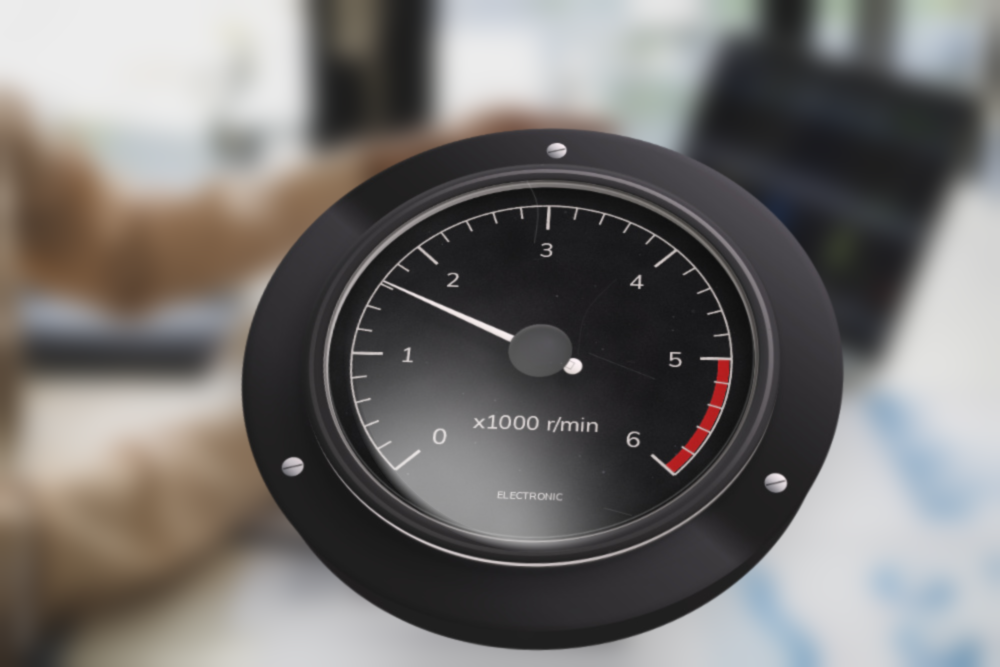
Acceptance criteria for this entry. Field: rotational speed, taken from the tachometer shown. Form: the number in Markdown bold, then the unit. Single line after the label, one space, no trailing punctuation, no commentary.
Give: **1600** rpm
